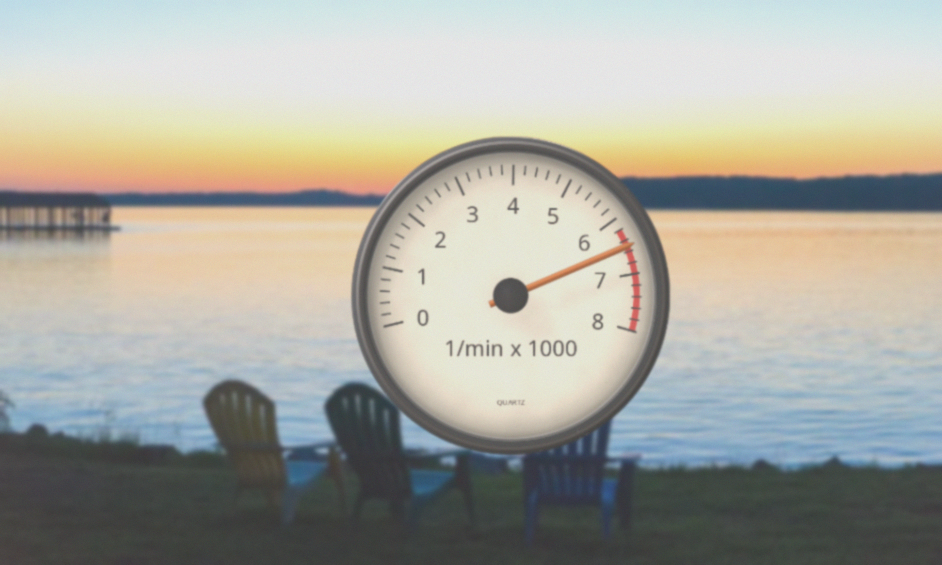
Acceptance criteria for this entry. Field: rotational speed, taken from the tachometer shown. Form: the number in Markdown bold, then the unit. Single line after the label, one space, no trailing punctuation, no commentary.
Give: **6500** rpm
